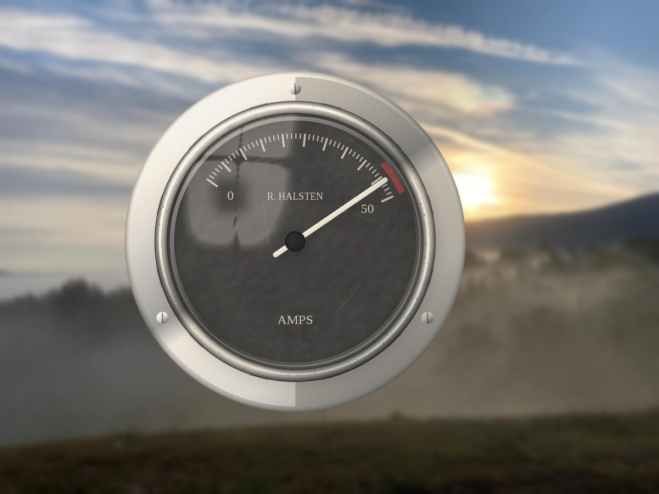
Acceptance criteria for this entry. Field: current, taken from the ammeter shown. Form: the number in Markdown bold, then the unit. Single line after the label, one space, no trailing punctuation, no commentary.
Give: **46** A
